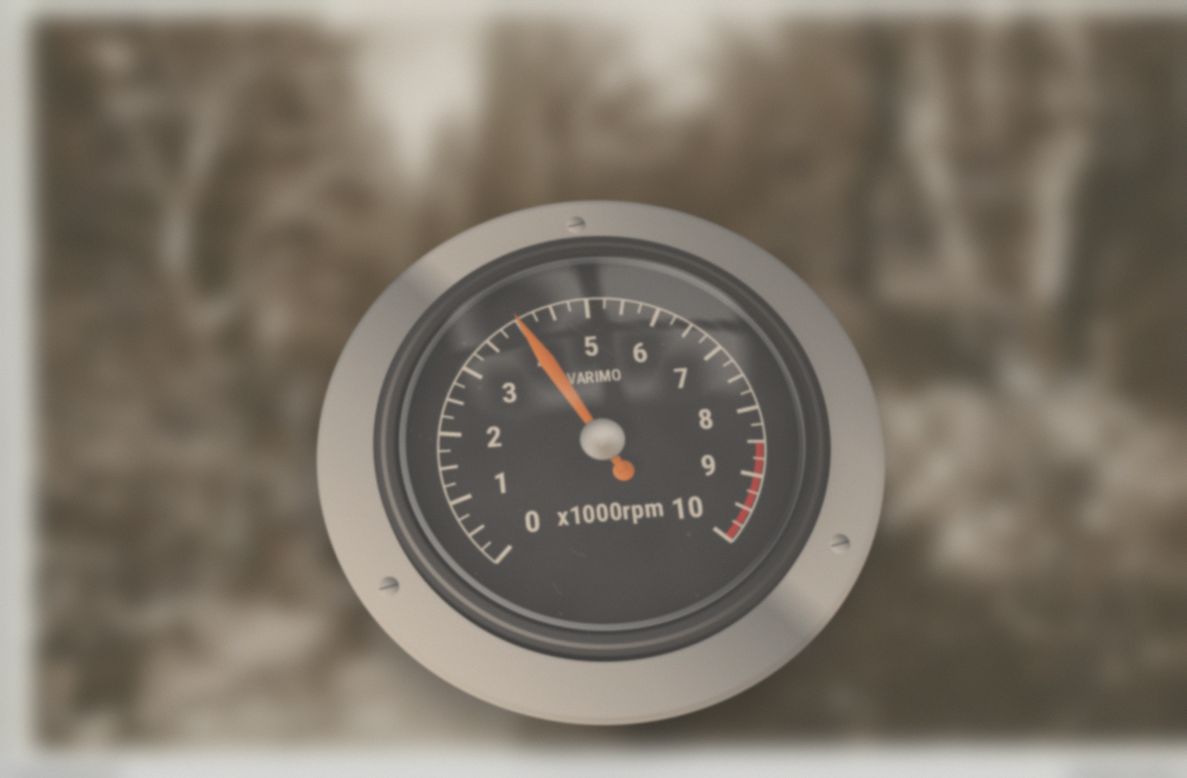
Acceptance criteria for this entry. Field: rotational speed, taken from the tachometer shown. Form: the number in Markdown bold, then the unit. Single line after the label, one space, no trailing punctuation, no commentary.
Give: **4000** rpm
